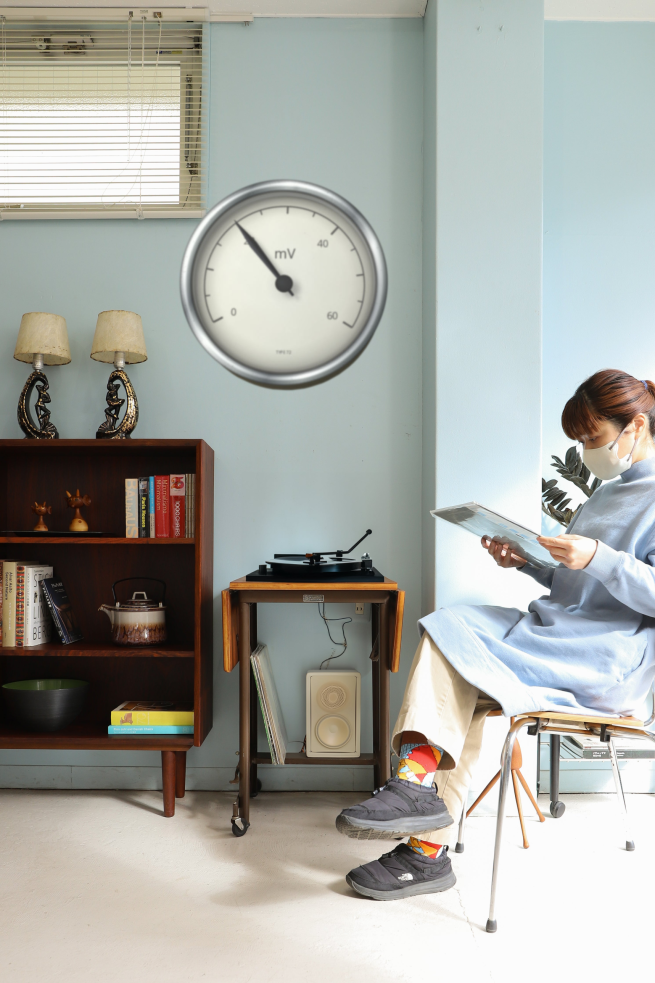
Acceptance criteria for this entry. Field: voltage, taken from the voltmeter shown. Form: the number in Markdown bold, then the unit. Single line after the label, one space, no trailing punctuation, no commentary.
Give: **20** mV
